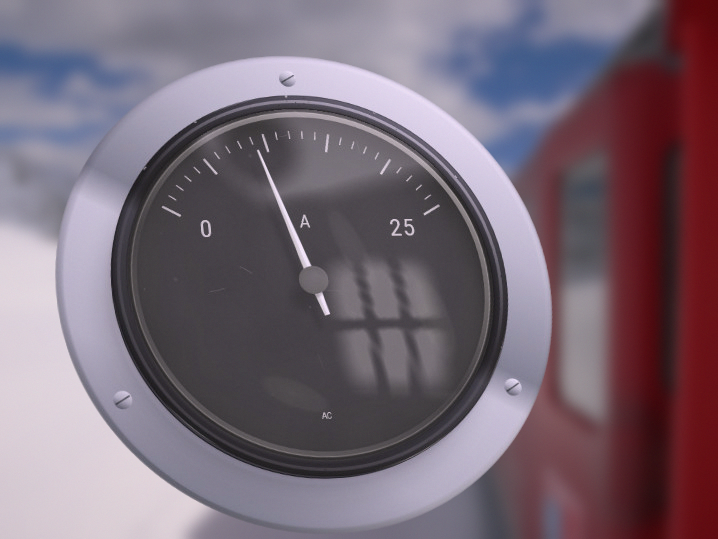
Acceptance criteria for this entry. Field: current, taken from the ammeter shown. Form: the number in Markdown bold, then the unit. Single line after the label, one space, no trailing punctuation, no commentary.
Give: **9** A
